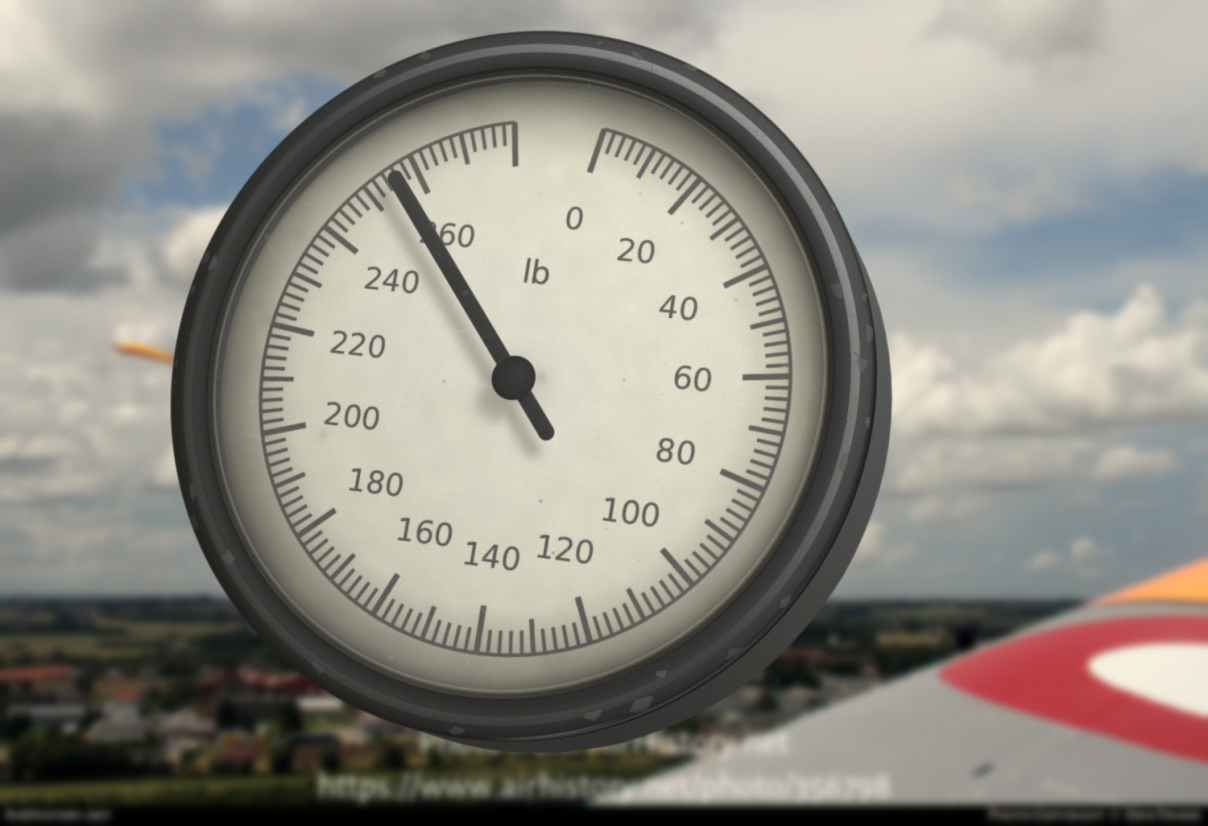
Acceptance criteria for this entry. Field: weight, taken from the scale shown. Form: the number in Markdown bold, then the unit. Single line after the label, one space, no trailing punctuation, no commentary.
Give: **256** lb
